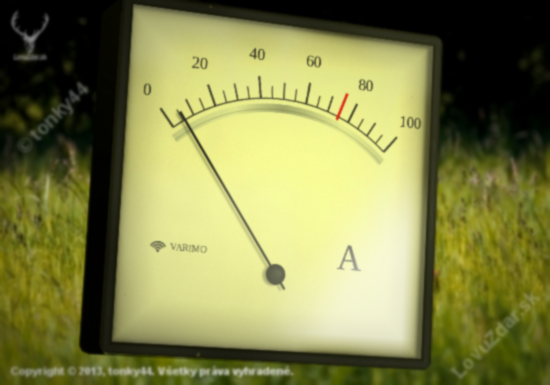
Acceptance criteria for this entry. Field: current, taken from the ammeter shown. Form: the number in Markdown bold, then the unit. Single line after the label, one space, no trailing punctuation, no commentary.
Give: **5** A
